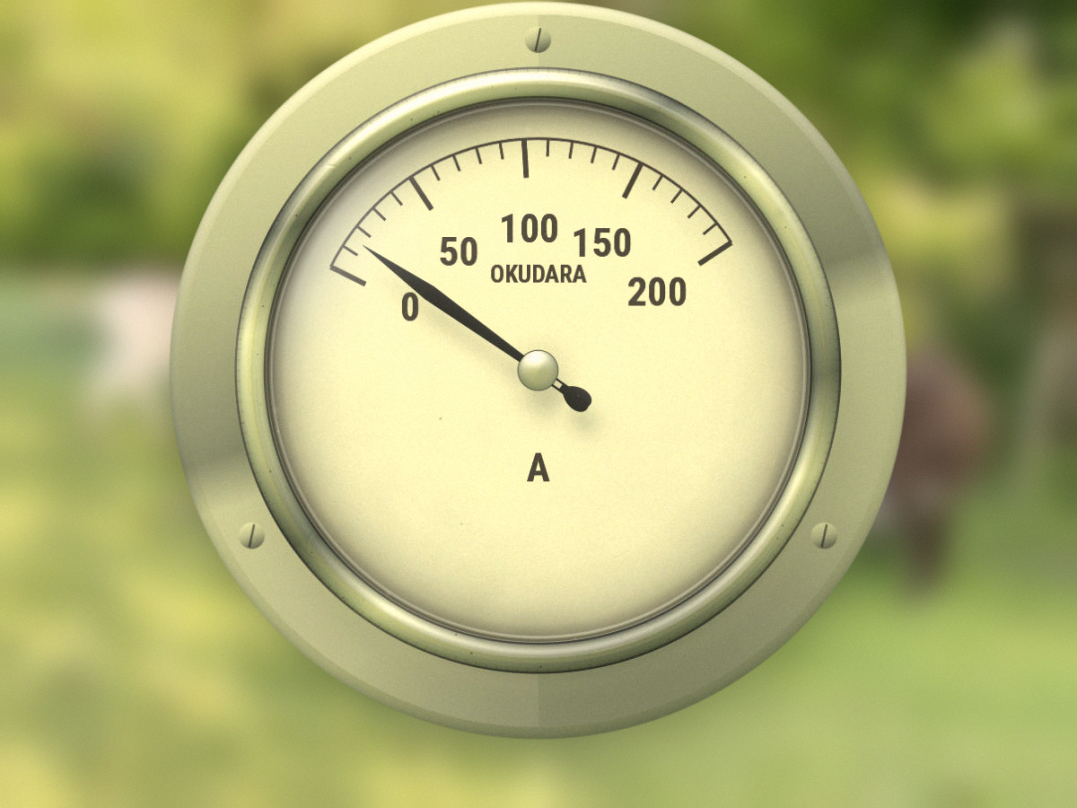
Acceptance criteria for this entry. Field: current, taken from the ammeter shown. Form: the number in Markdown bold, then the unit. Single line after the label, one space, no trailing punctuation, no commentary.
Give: **15** A
